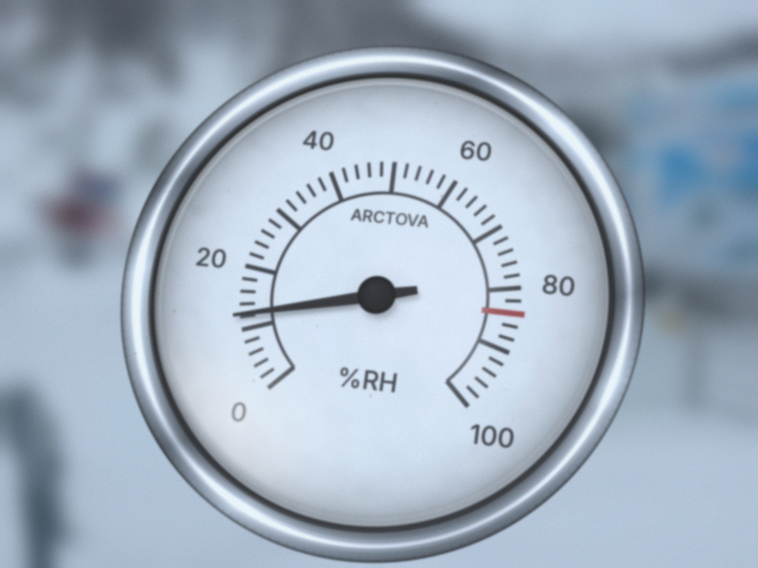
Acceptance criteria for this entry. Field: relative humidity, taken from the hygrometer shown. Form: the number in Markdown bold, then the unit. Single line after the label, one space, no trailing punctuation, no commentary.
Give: **12** %
